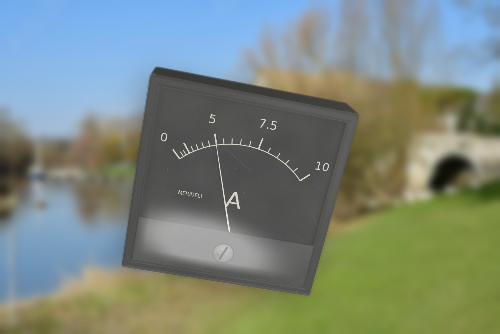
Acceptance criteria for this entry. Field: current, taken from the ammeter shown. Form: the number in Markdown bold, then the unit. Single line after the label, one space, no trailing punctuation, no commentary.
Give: **5** A
